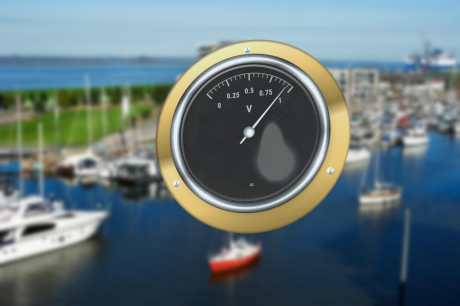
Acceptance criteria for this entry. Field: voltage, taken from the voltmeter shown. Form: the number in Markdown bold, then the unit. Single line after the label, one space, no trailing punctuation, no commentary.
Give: **0.95** V
